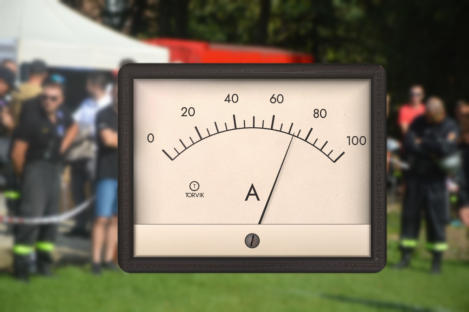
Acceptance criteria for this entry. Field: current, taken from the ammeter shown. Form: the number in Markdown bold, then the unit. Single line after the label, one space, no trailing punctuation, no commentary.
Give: **72.5** A
